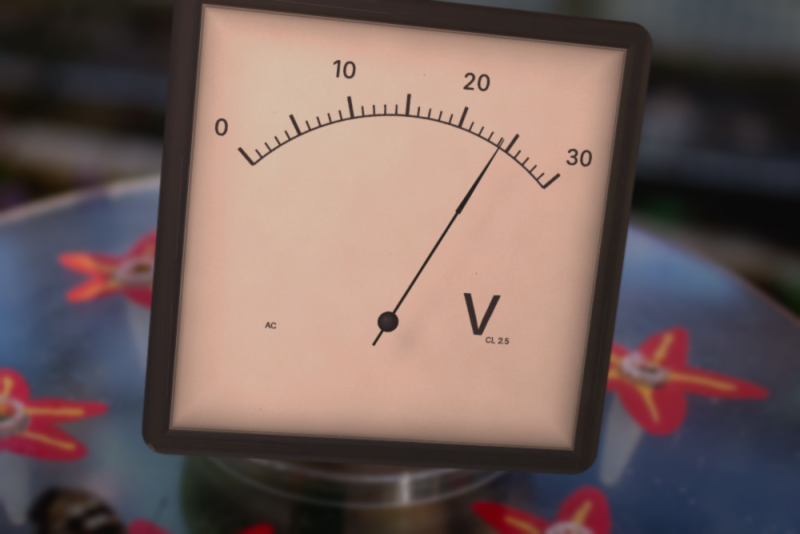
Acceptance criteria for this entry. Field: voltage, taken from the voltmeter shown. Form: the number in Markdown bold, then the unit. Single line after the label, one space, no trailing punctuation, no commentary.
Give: **24** V
